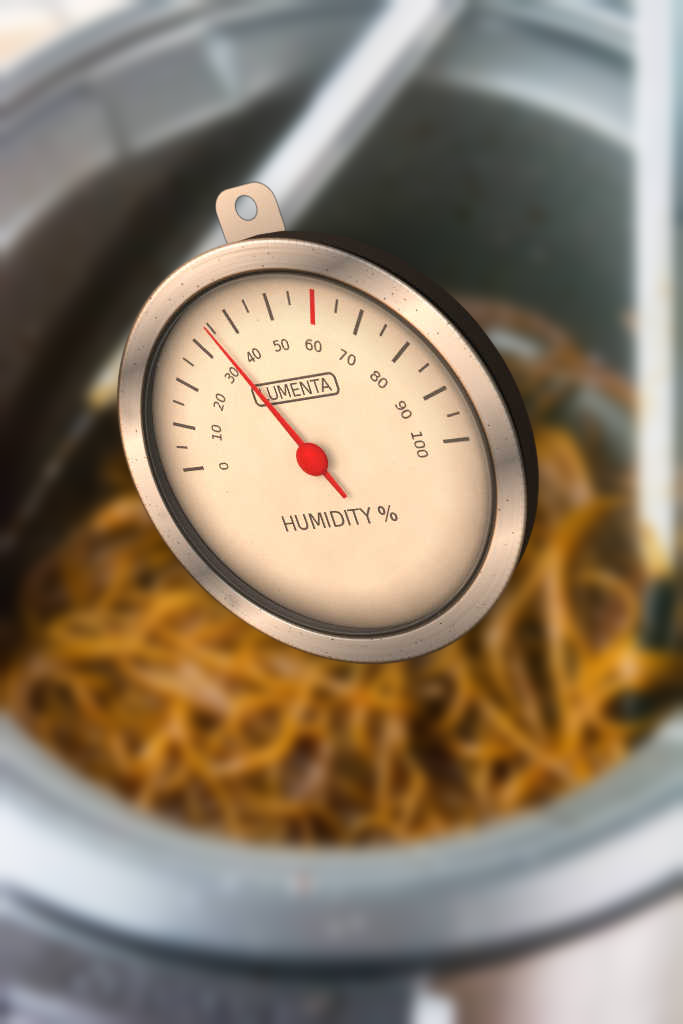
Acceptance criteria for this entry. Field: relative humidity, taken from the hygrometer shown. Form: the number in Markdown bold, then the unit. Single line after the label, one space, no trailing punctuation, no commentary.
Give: **35** %
